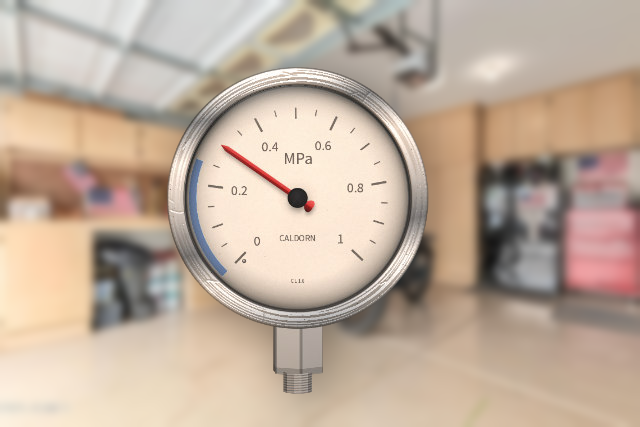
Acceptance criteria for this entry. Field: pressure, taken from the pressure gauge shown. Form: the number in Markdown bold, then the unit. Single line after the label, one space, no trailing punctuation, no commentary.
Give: **0.3** MPa
